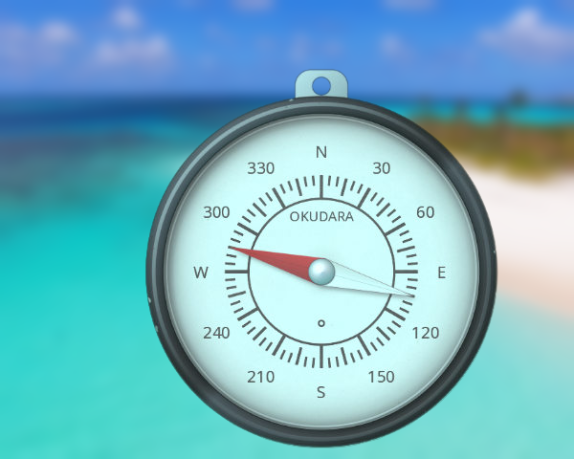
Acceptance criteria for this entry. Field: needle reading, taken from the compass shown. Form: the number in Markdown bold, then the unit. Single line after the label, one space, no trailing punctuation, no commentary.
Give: **285** °
